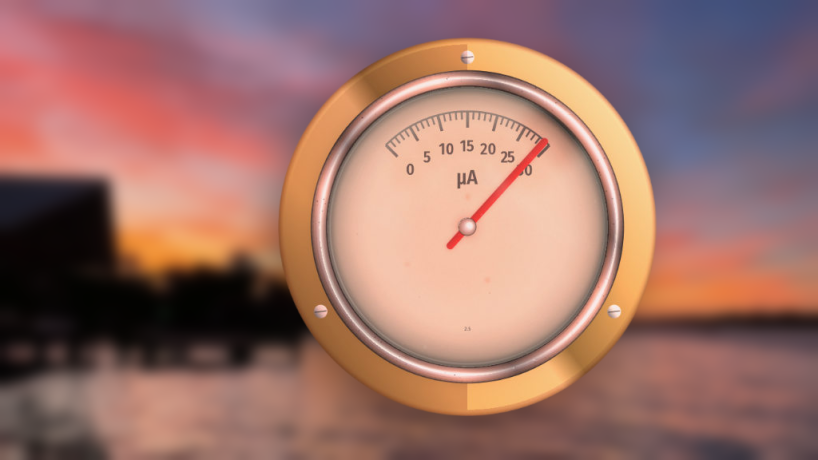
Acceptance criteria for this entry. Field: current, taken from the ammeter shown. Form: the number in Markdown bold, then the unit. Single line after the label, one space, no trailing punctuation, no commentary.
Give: **29** µA
